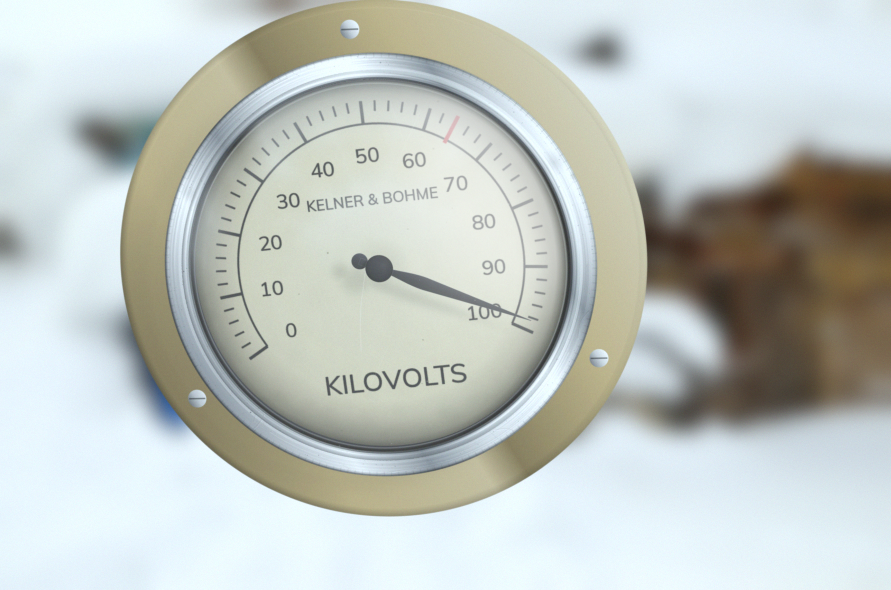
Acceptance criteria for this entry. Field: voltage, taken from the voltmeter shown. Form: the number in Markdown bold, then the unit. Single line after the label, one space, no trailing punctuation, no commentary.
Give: **98** kV
